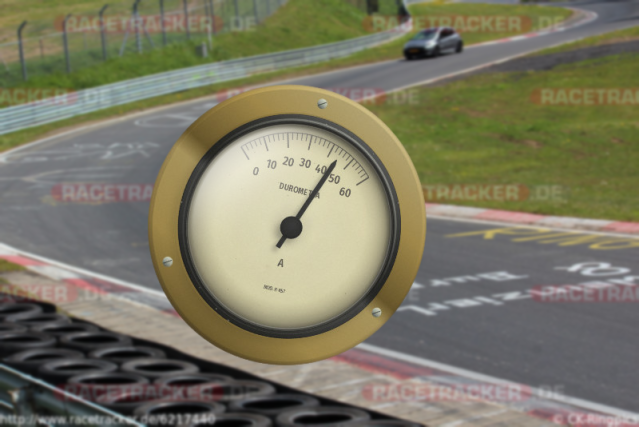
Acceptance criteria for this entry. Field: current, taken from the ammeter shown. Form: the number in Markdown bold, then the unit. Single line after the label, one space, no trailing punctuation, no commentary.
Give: **44** A
